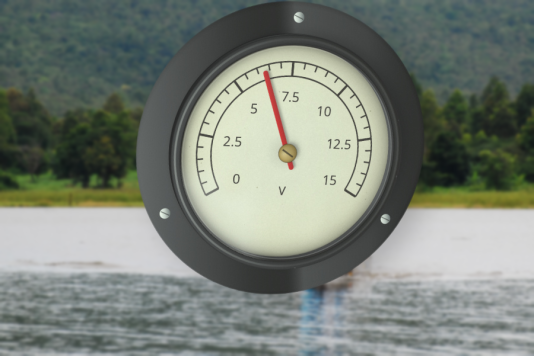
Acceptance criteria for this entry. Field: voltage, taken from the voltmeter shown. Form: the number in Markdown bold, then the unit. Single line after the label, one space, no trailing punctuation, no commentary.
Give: **6.25** V
